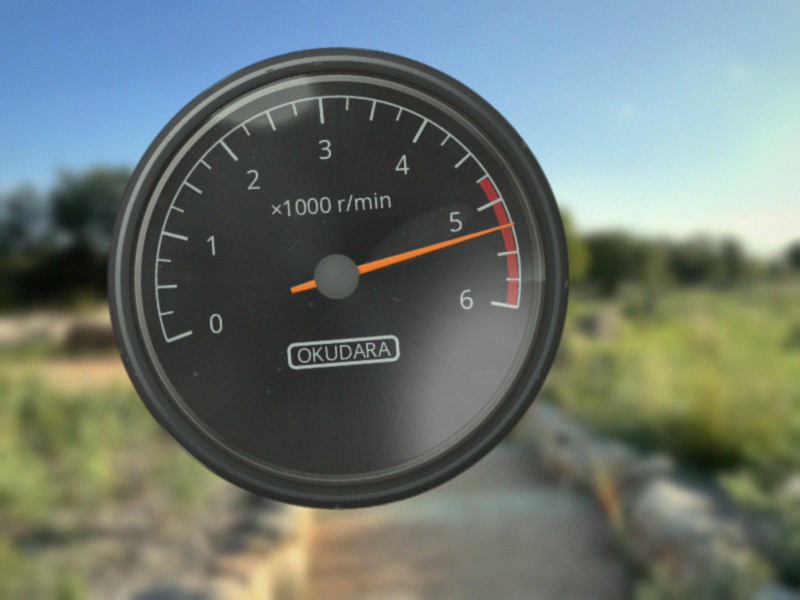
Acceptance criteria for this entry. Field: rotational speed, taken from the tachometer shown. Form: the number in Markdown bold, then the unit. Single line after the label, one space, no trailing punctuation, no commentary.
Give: **5250** rpm
